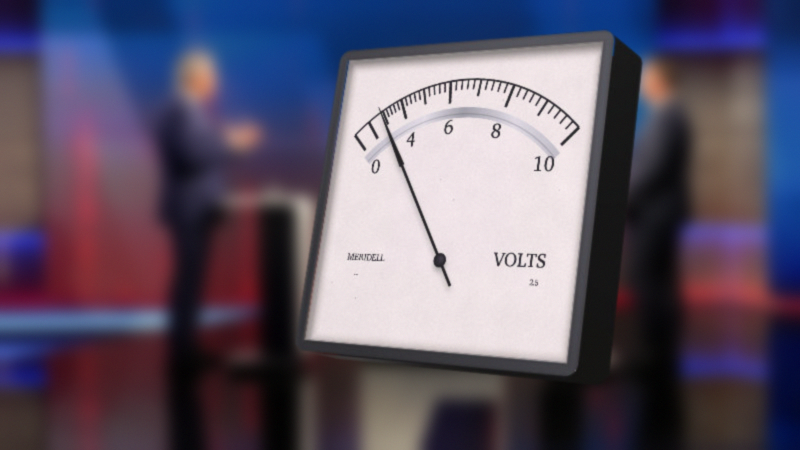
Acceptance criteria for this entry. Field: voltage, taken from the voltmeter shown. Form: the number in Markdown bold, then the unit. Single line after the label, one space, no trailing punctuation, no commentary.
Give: **3** V
